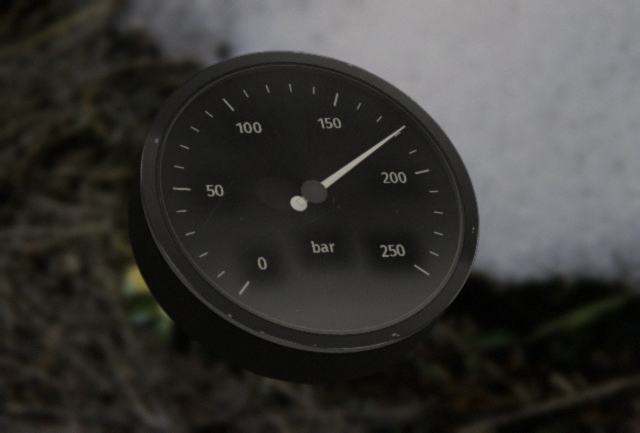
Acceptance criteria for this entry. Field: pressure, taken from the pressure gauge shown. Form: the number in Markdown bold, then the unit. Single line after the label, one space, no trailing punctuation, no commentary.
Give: **180** bar
